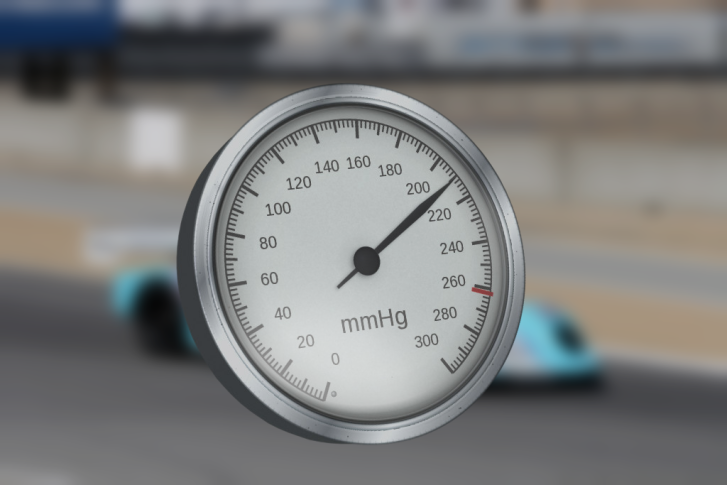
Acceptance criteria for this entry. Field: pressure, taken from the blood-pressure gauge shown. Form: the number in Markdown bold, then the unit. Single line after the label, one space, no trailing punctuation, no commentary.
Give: **210** mmHg
